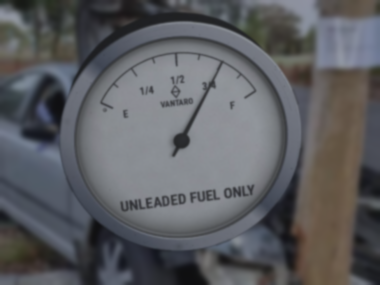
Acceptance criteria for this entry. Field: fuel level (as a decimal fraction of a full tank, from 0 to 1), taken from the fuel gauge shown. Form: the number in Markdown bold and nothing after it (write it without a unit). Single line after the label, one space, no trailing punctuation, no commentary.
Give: **0.75**
